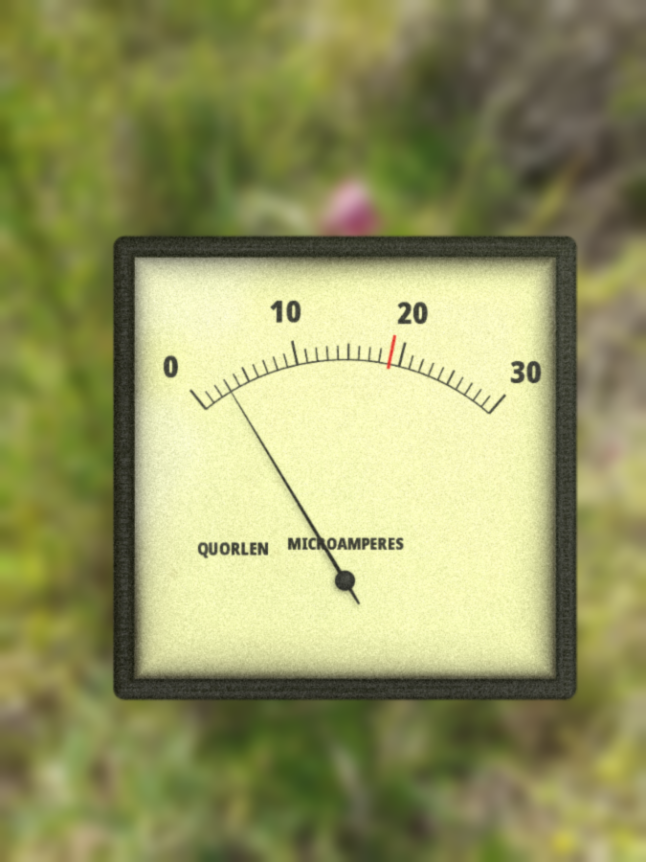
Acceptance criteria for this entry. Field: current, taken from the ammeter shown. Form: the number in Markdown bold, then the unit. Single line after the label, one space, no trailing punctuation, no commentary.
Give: **3** µA
